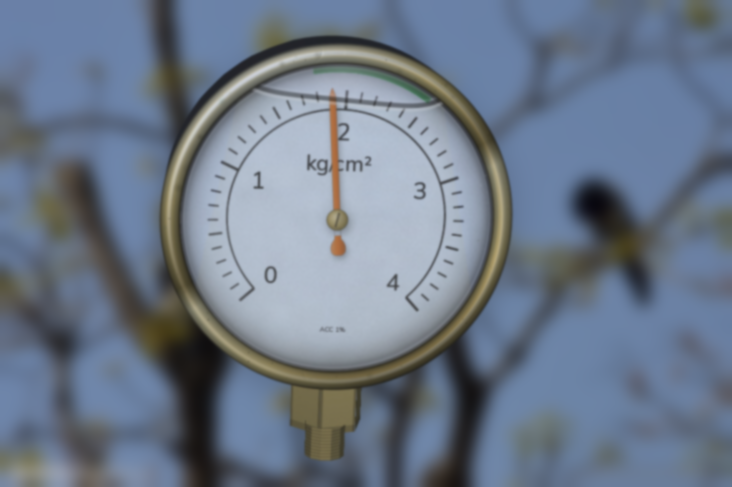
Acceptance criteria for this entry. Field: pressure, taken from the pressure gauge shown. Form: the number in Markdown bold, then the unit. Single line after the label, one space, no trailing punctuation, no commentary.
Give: **1.9** kg/cm²
